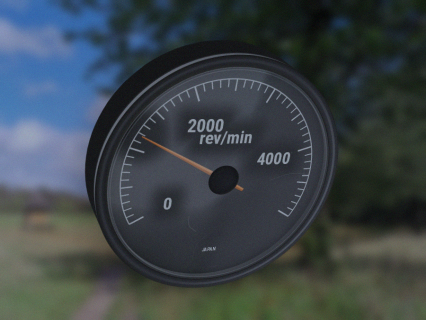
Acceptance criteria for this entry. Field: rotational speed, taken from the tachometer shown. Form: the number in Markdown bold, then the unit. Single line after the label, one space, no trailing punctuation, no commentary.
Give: **1200** rpm
